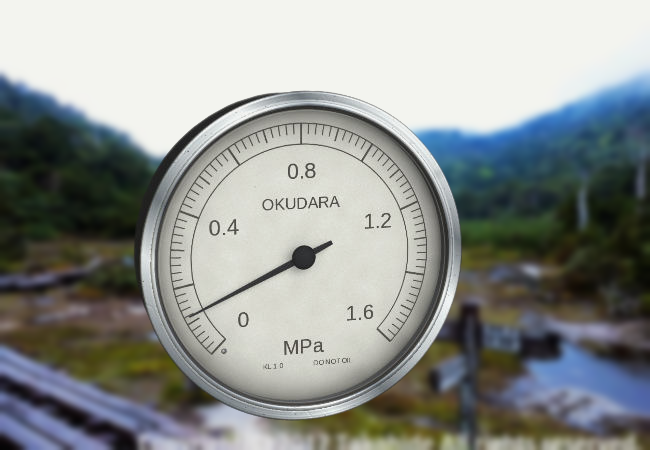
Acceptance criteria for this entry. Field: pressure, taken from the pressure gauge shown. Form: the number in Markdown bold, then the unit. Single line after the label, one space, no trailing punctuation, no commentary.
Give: **0.12** MPa
